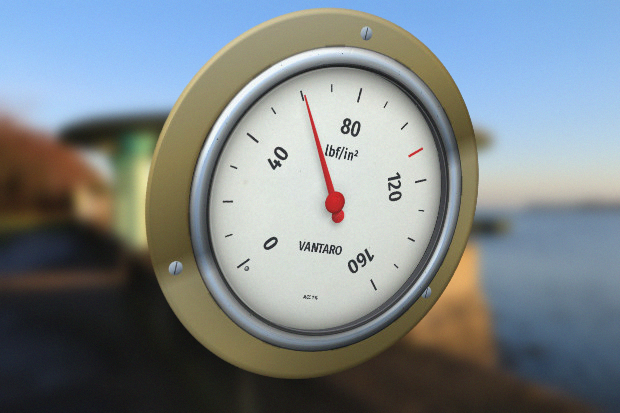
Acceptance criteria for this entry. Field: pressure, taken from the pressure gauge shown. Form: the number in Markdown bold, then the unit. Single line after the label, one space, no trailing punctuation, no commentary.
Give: **60** psi
